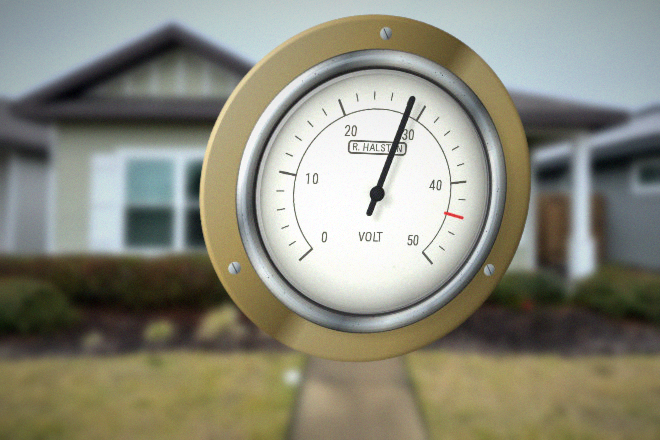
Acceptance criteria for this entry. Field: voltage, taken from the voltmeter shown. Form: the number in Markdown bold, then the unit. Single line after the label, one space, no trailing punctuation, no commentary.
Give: **28** V
